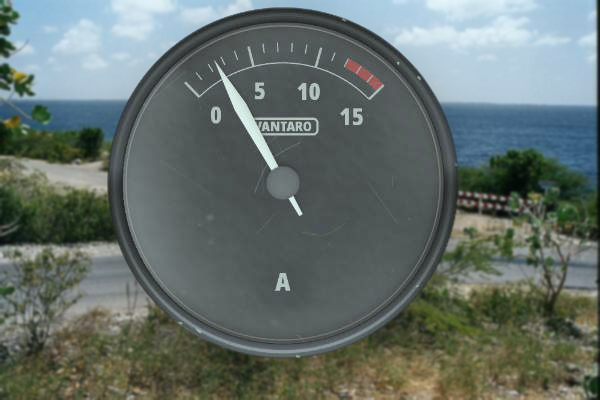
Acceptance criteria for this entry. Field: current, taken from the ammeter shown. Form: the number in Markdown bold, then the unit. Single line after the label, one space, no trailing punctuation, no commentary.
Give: **2.5** A
